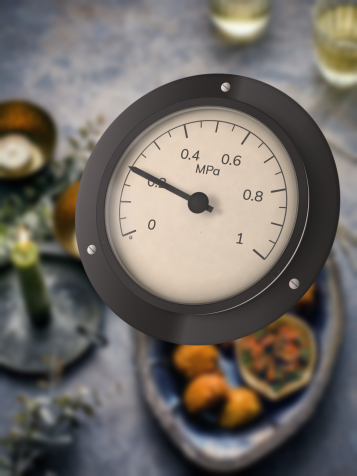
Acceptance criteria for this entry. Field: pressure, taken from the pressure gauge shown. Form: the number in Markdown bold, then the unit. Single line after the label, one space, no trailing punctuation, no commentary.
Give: **0.2** MPa
